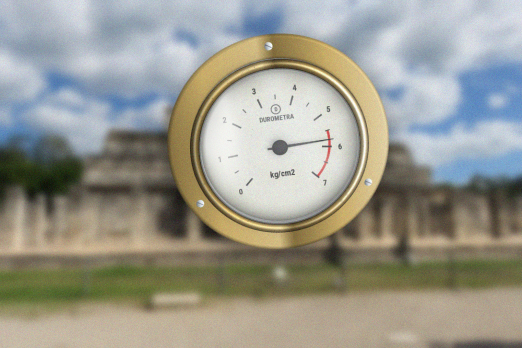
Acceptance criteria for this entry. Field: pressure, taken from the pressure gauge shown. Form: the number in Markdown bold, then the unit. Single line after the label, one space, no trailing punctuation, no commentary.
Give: **5.75** kg/cm²
